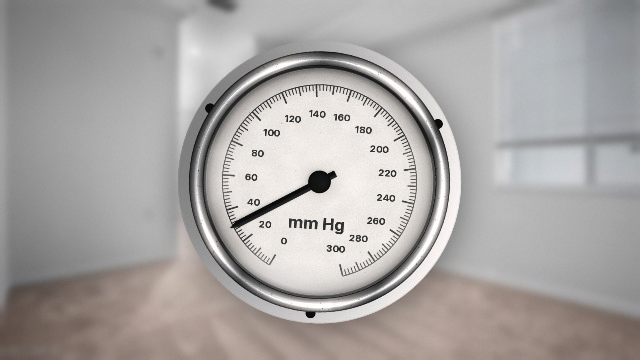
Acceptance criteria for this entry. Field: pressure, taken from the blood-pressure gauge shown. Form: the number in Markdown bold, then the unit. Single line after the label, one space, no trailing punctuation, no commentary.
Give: **30** mmHg
